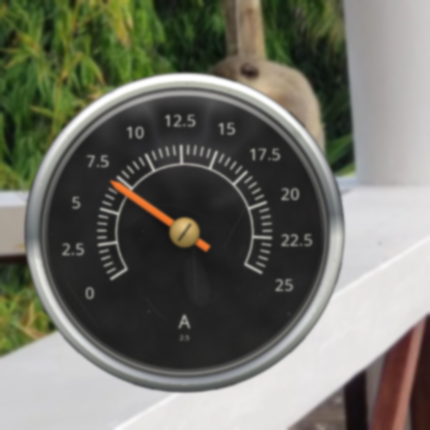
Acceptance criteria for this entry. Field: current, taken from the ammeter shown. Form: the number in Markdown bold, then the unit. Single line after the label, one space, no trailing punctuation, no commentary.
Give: **7** A
